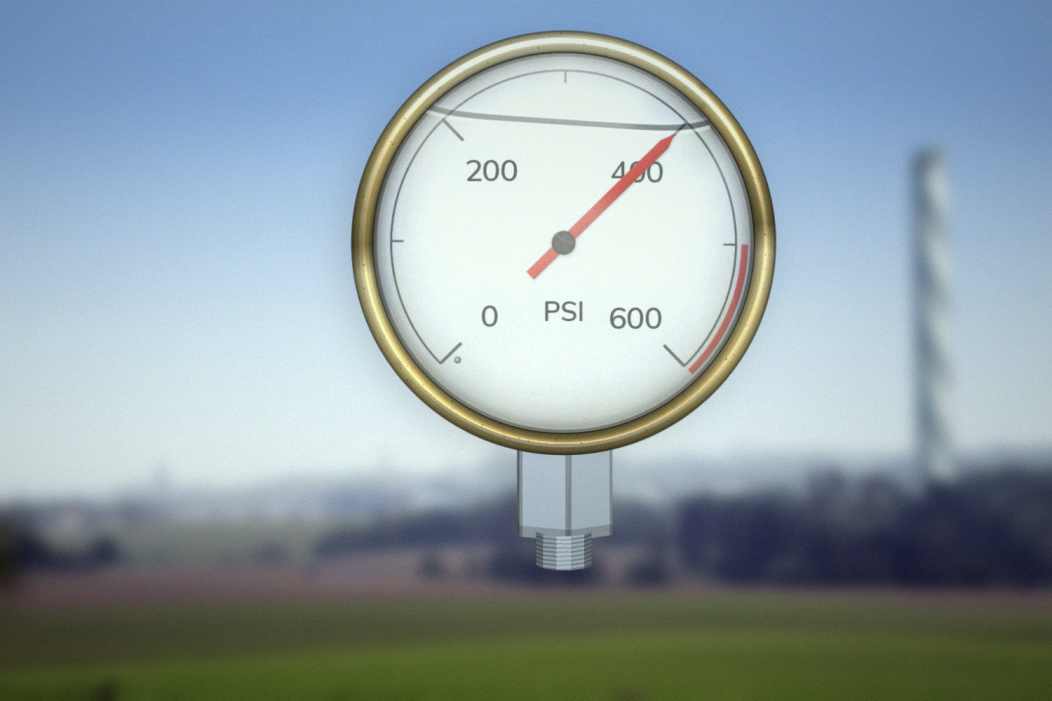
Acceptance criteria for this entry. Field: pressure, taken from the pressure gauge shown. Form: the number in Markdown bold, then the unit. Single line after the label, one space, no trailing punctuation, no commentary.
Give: **400** psi
